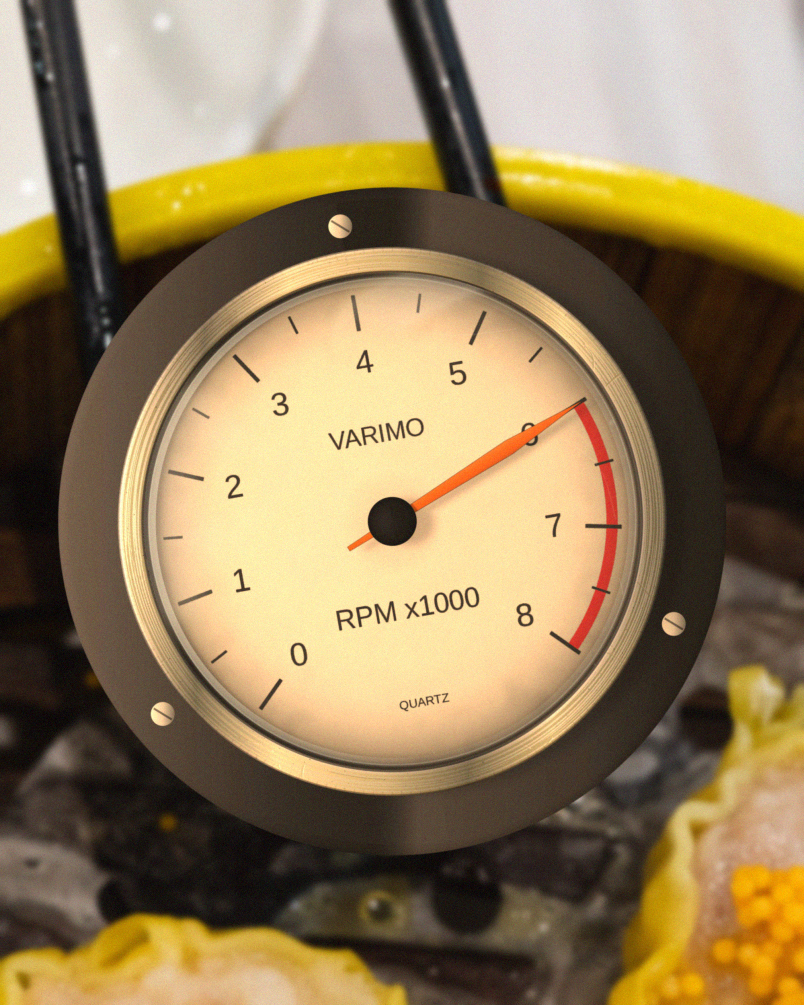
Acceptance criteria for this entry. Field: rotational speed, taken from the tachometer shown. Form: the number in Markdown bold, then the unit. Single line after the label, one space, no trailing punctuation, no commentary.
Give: **6000** rpm
